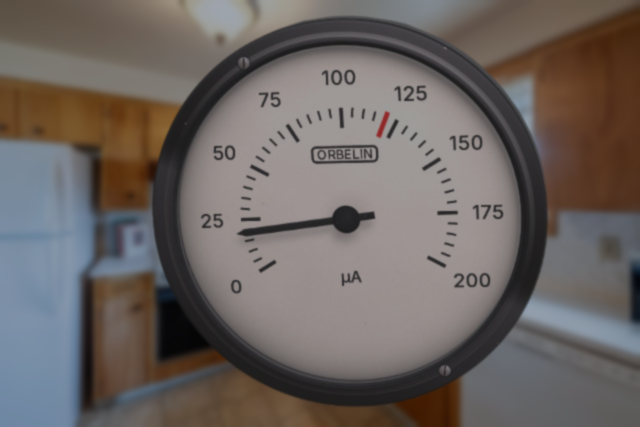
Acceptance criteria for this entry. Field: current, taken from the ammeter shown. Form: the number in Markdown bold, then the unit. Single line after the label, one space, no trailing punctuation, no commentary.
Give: **20** µA
